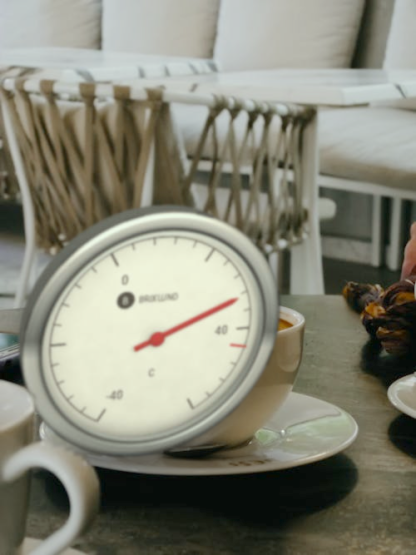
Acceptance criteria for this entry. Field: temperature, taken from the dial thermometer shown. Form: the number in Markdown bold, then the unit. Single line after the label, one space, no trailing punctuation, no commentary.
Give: **32** °C
